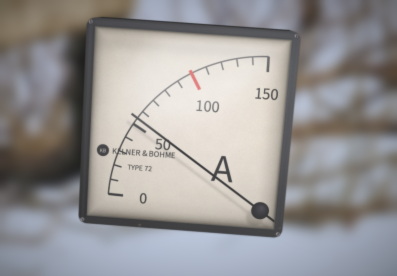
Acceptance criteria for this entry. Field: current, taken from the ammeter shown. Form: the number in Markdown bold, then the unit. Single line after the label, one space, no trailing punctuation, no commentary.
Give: **55** A
